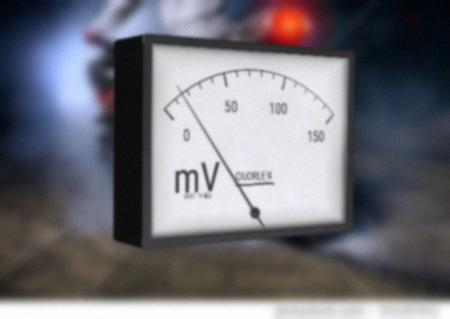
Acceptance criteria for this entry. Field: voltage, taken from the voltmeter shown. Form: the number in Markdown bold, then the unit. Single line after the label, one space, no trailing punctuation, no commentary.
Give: **15** mV
